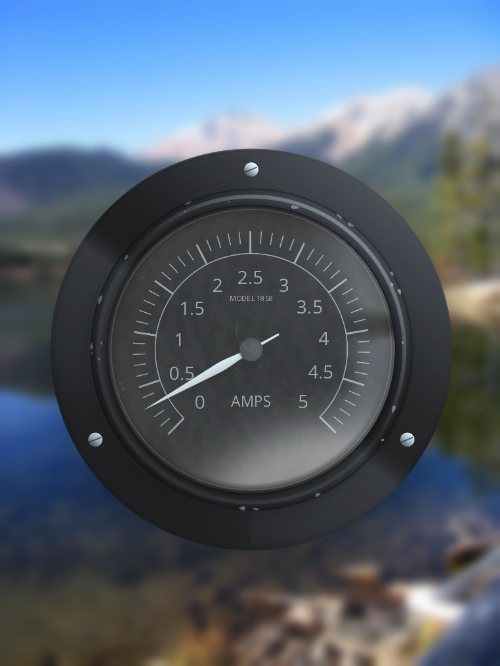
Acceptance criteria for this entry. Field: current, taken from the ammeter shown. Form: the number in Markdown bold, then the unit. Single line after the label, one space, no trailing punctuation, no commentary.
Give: **0.3** A
